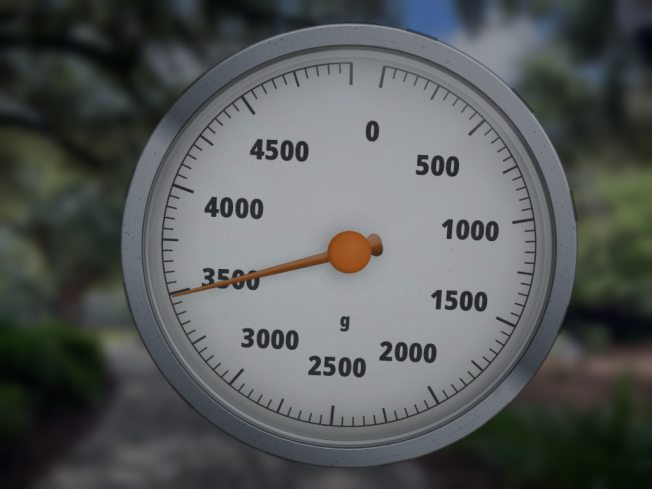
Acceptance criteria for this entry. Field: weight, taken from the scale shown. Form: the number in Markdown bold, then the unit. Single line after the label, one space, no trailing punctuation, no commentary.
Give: **3500** g
